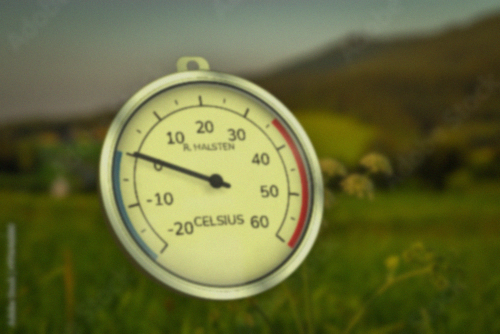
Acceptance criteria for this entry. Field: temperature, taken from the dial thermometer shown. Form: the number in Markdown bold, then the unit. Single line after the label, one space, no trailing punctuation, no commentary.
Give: **0** °C
